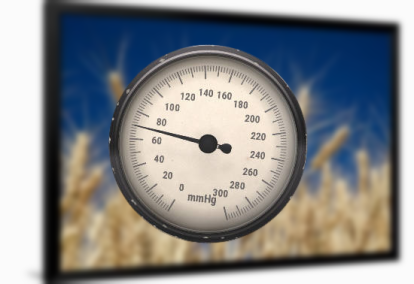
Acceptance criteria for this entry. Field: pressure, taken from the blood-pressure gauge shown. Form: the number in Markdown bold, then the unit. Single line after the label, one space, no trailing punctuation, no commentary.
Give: **70** mmHg
